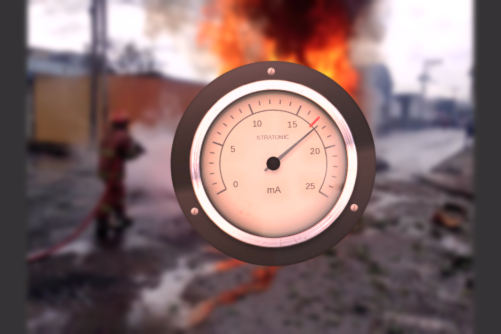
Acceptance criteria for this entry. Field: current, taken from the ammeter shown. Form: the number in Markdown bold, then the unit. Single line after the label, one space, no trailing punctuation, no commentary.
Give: **17.5** mA
